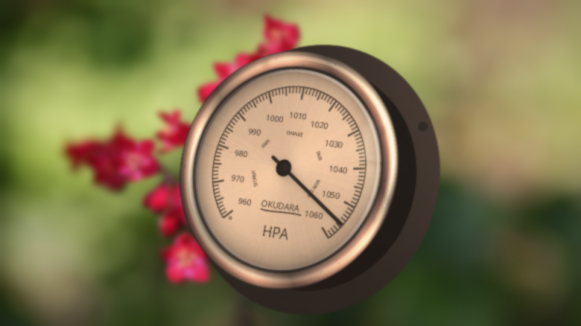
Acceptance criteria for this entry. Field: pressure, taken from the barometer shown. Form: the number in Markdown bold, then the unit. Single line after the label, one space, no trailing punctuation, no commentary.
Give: **1055** hPa
